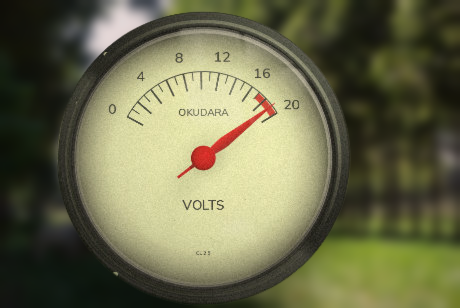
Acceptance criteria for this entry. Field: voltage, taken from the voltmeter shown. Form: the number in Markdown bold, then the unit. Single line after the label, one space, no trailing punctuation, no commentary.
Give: **19** V
